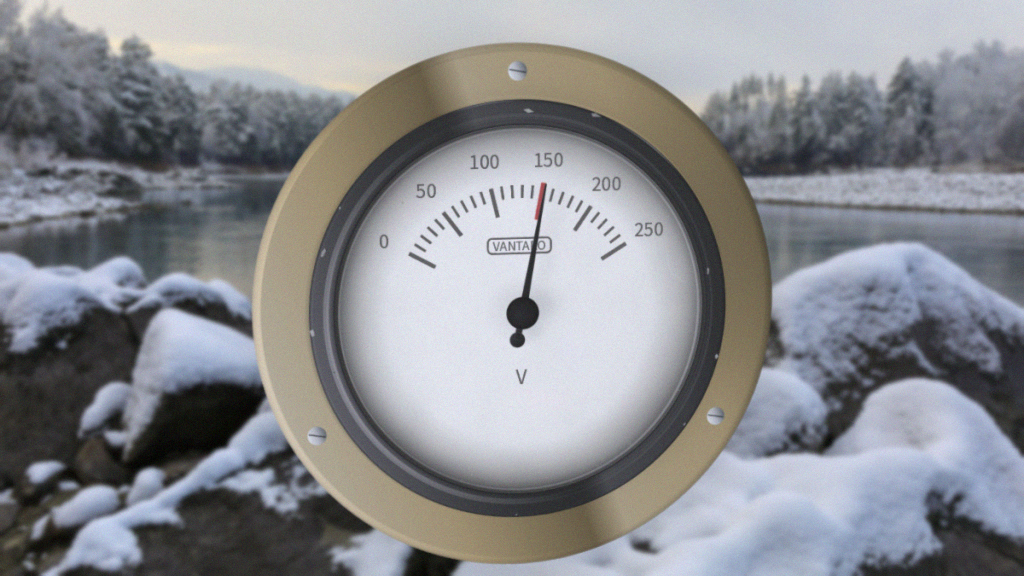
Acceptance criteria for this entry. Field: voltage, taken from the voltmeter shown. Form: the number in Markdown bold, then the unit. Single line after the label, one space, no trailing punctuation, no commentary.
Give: **150** V
